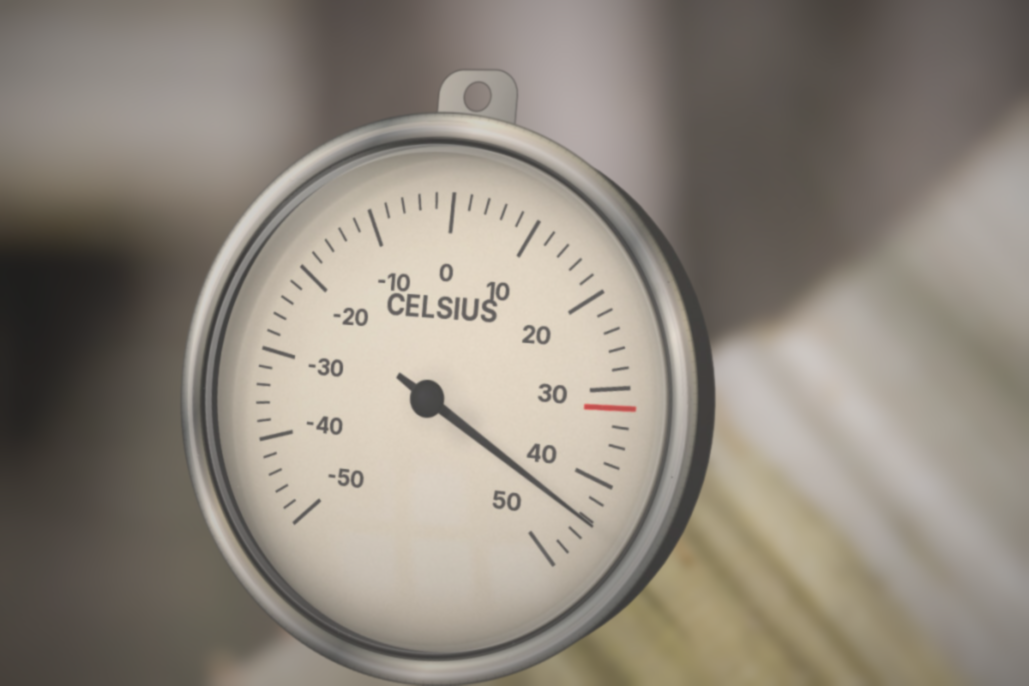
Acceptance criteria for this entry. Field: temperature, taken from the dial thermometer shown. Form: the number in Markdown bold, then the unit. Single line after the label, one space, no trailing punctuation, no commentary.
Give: **44** °C
